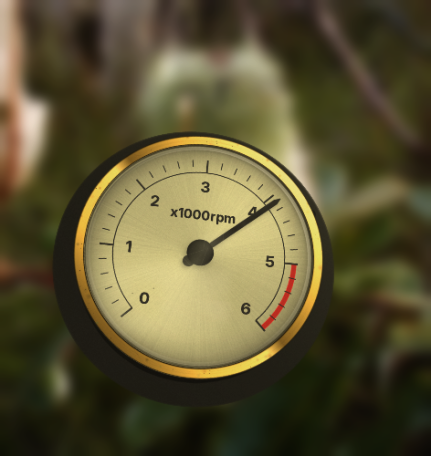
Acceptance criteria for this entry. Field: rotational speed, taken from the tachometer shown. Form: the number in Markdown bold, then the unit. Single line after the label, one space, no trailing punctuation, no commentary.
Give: **4100** rpm
